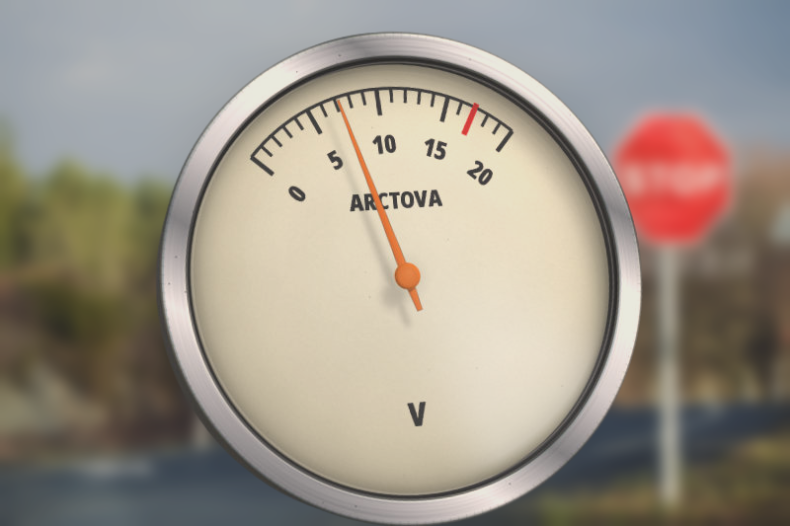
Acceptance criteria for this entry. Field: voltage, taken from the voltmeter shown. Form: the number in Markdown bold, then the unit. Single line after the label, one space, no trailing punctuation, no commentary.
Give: **7** V
